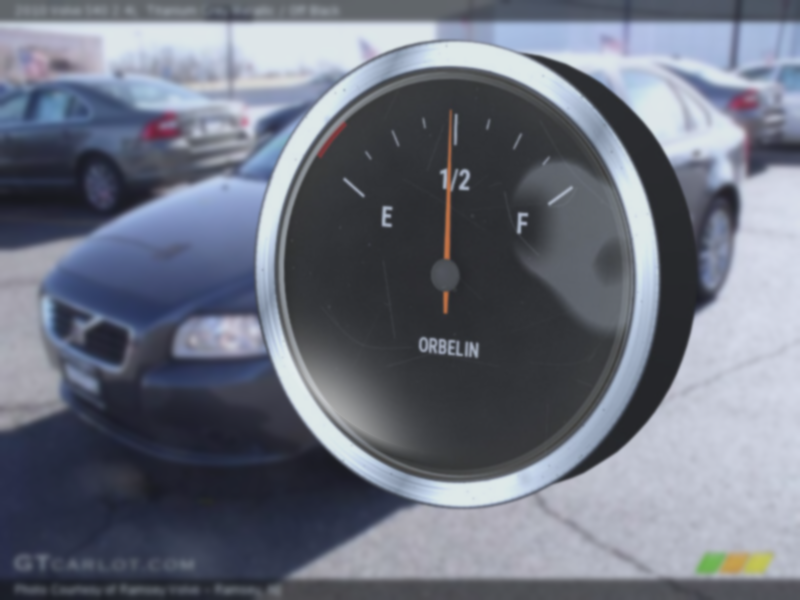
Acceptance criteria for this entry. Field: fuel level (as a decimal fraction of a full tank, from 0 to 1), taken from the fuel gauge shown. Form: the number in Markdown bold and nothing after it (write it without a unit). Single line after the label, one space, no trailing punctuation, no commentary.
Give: **0.5**
